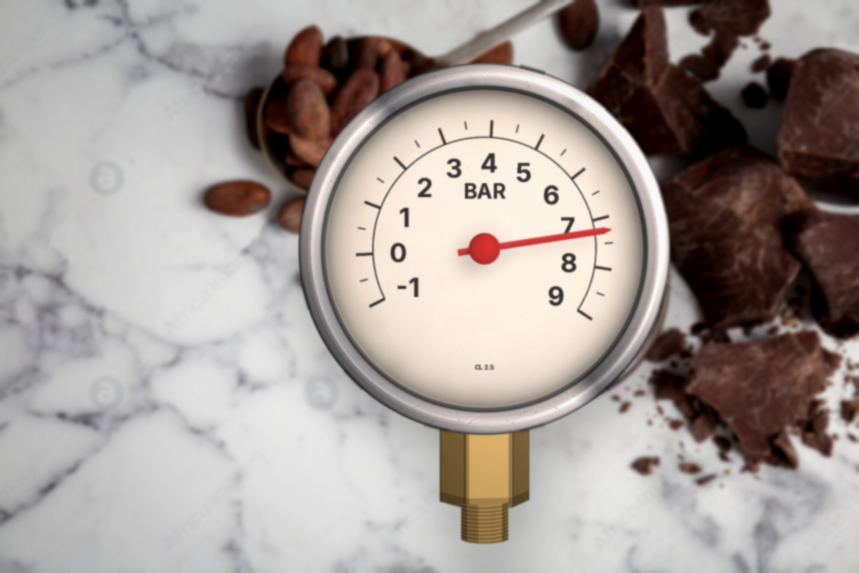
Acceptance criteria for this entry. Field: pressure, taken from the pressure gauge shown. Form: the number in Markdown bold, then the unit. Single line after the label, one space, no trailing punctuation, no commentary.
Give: **7.25** bar
